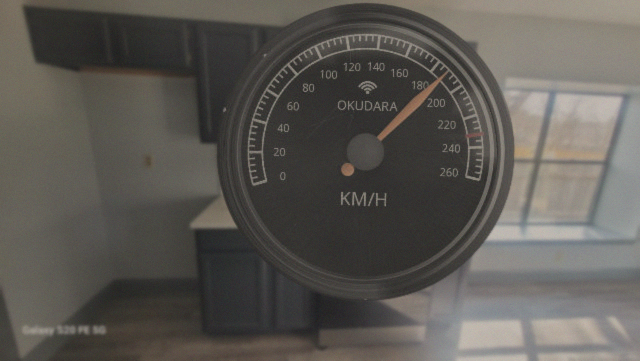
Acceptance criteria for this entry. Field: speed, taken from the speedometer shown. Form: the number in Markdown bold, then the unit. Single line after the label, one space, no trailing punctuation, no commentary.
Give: **188** km/h
